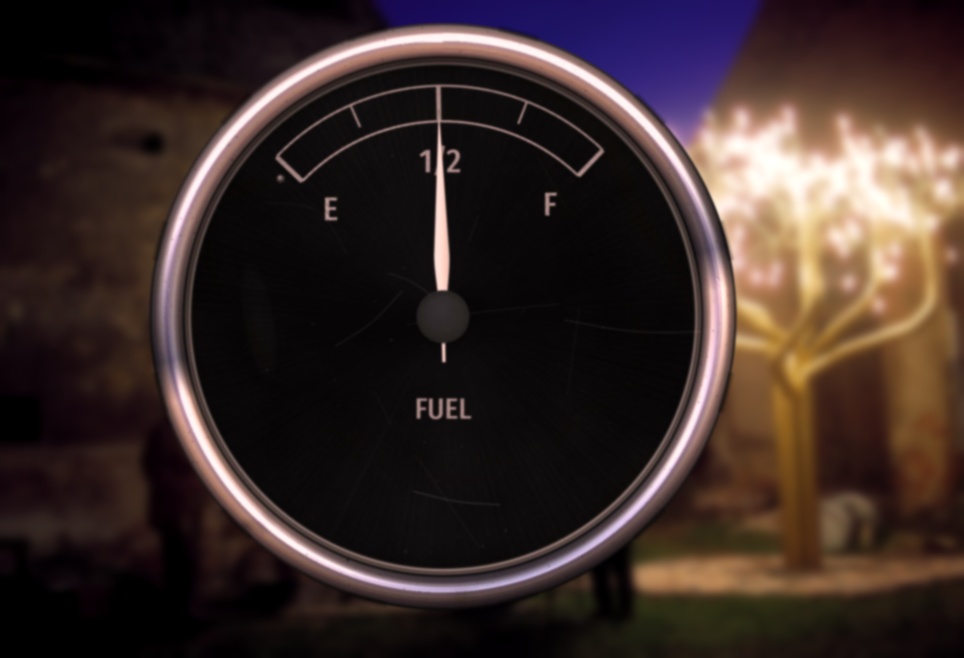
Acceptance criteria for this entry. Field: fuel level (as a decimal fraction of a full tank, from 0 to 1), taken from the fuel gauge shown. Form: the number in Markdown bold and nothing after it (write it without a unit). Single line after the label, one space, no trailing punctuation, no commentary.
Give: **0.5**
